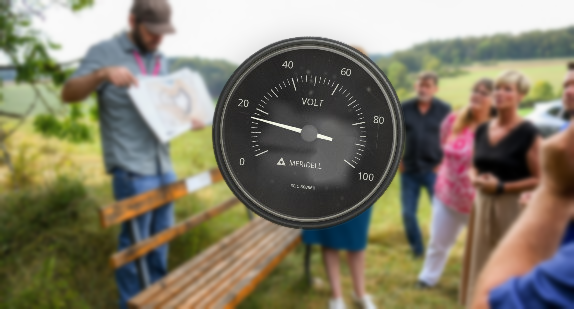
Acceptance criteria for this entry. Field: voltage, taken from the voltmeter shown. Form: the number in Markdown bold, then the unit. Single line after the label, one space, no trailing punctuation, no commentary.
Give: **16** V
